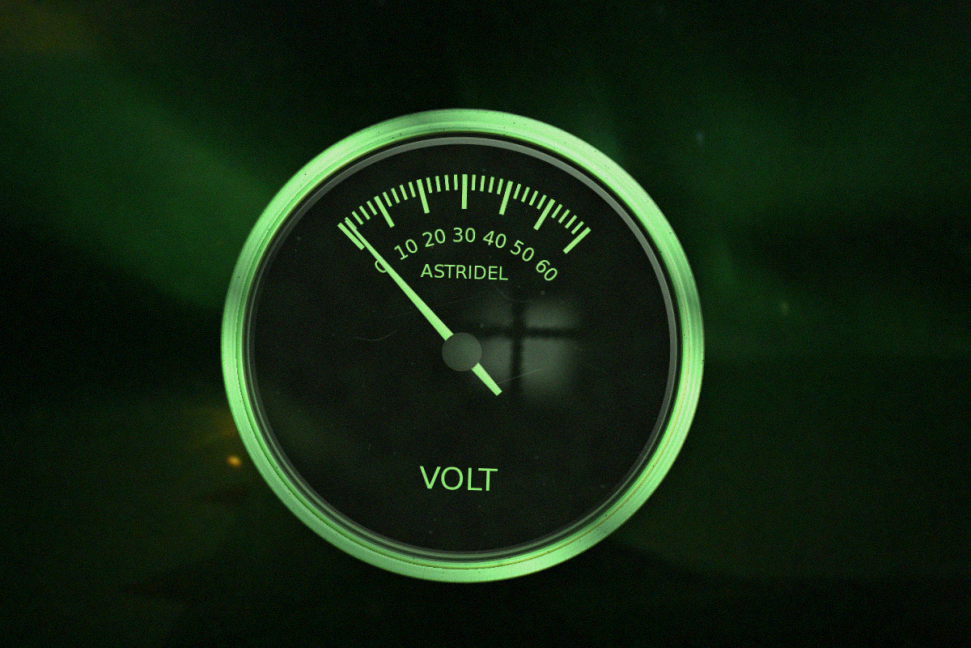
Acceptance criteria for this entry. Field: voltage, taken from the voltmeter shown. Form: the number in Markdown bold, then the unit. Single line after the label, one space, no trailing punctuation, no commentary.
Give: **2** V
